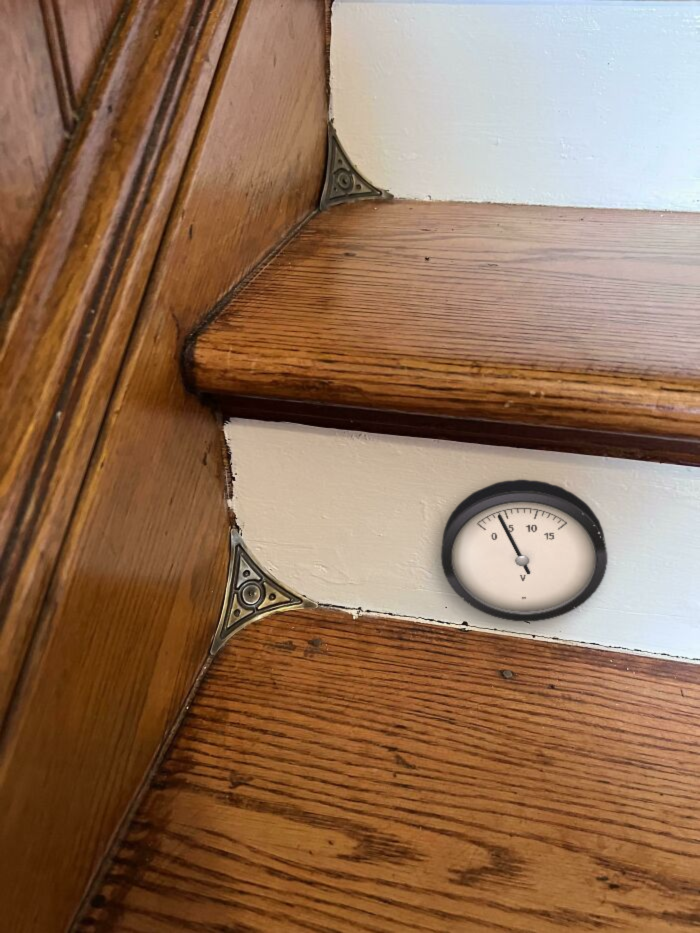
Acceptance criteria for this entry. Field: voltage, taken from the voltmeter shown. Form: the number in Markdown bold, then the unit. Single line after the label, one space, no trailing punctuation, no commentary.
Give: **4** V
